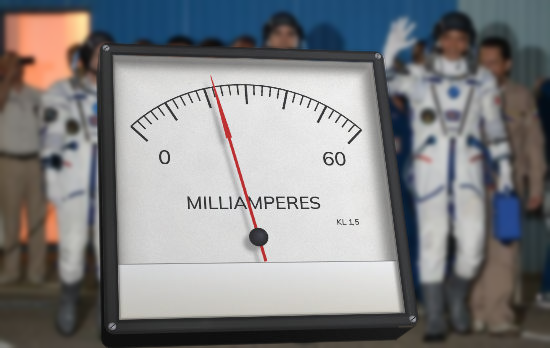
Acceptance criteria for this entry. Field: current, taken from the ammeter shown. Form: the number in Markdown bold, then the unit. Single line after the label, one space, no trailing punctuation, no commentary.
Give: **22** mA
